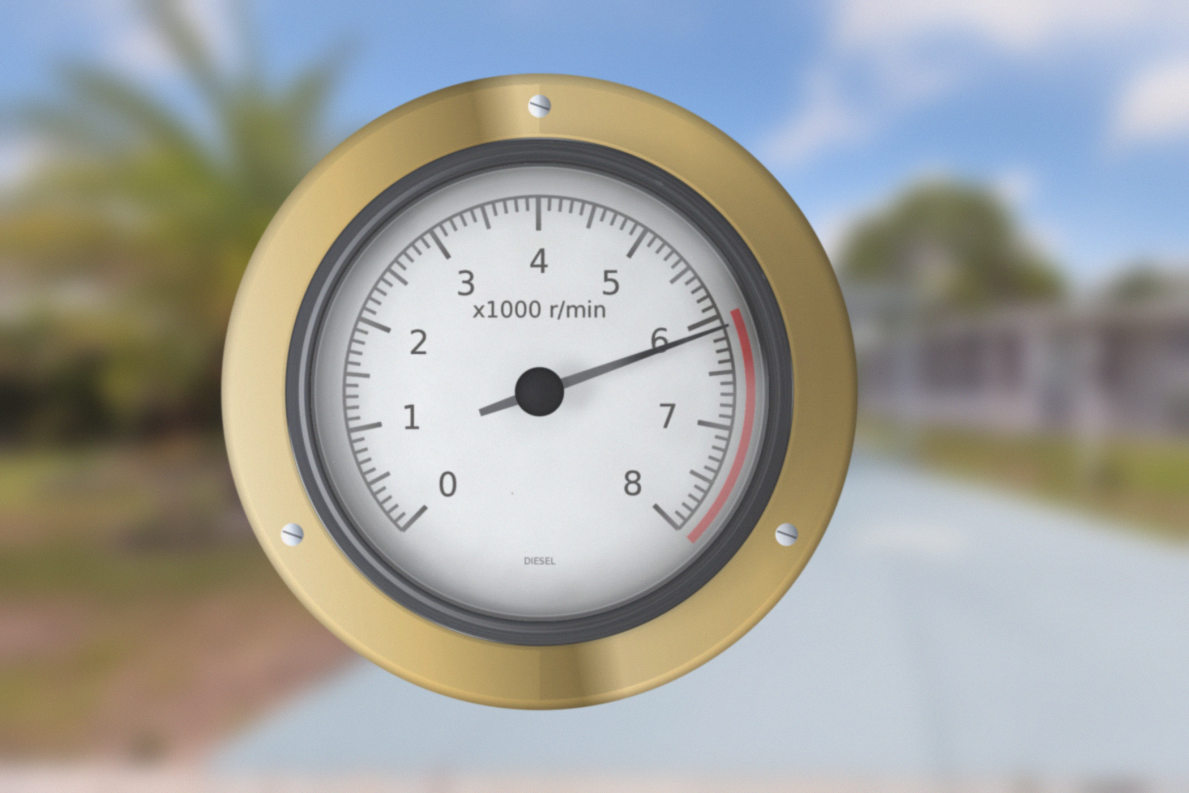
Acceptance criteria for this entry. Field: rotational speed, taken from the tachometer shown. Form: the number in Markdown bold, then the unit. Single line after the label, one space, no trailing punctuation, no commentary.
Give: **6100** rpm
